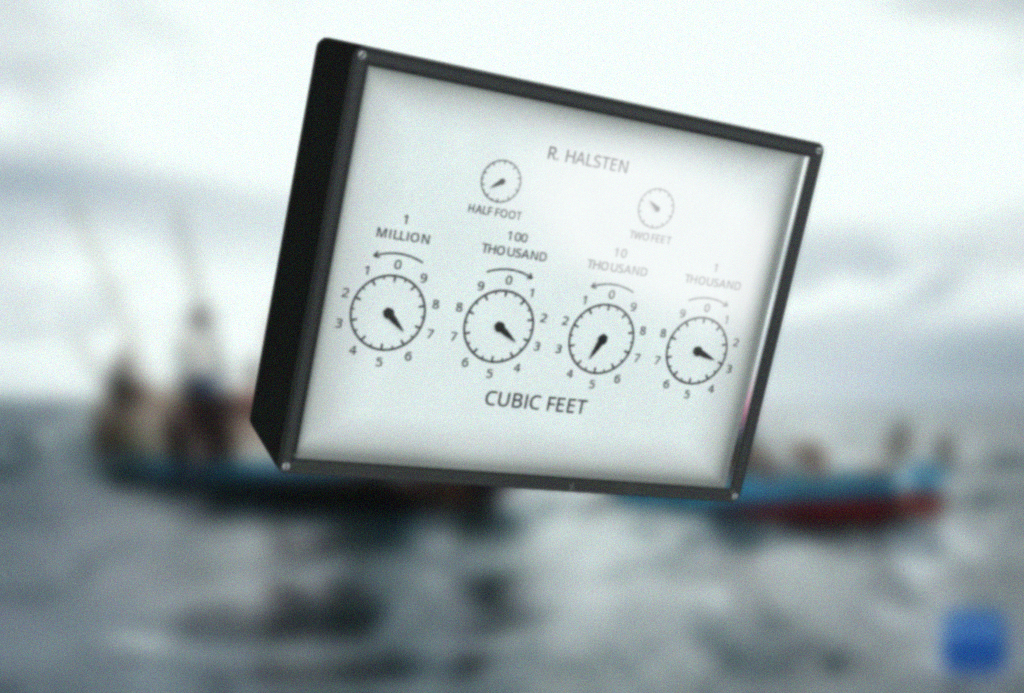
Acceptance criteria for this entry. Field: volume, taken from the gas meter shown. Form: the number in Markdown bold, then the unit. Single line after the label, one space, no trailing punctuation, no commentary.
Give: **634300** ft³
